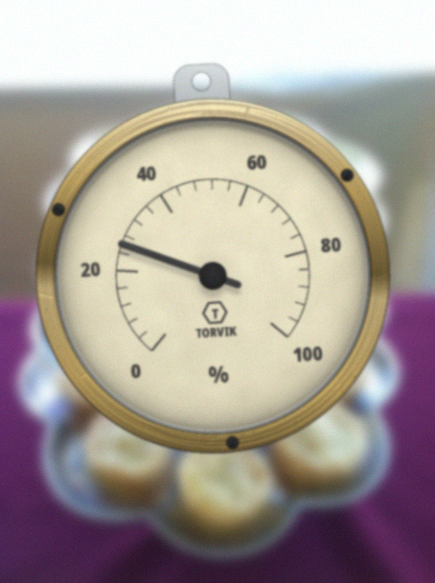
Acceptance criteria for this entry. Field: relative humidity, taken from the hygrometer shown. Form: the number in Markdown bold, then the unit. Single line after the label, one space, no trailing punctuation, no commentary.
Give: **26** %
